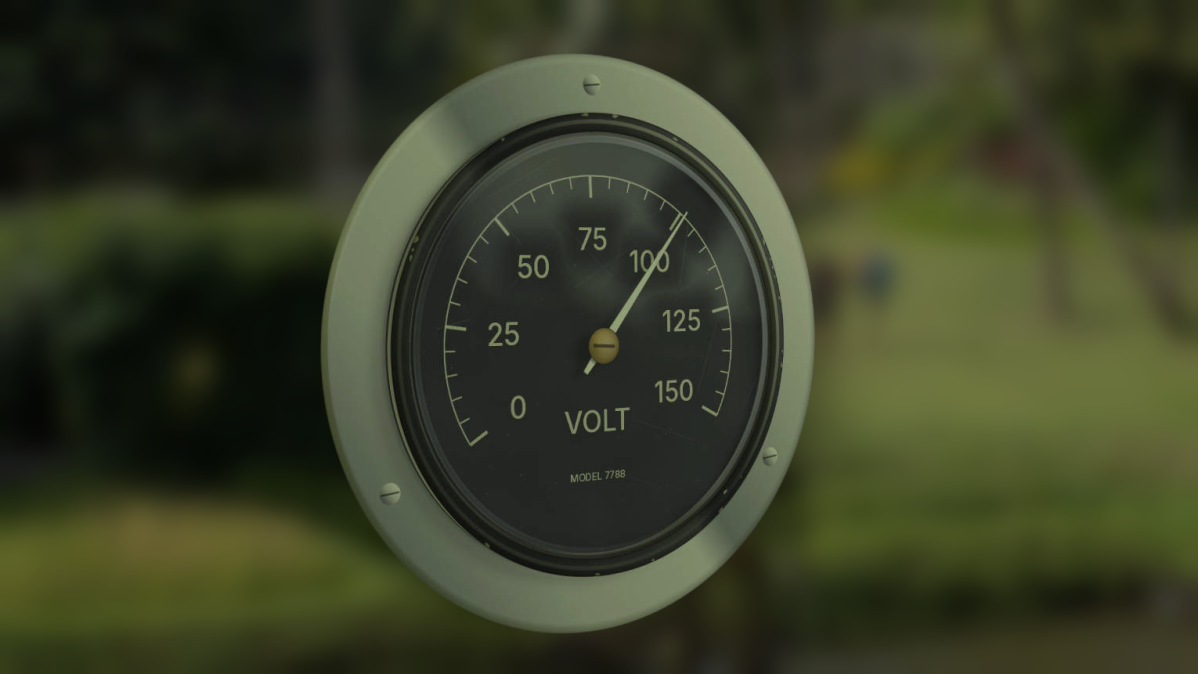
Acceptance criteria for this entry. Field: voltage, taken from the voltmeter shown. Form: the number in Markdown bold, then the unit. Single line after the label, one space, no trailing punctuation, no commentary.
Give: **100** V
